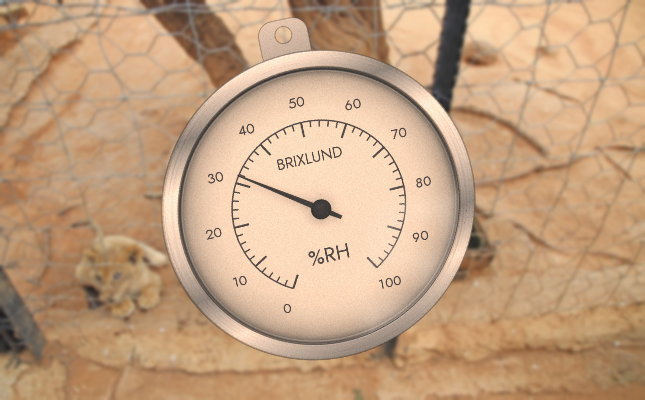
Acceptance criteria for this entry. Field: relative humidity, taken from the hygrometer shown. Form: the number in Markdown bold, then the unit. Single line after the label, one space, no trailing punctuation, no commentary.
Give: **32** %
